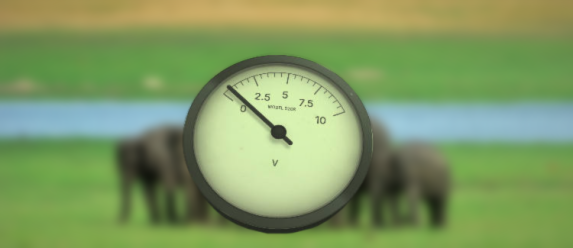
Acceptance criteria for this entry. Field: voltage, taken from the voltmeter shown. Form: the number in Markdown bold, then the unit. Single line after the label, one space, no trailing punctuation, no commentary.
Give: **0.5** V
